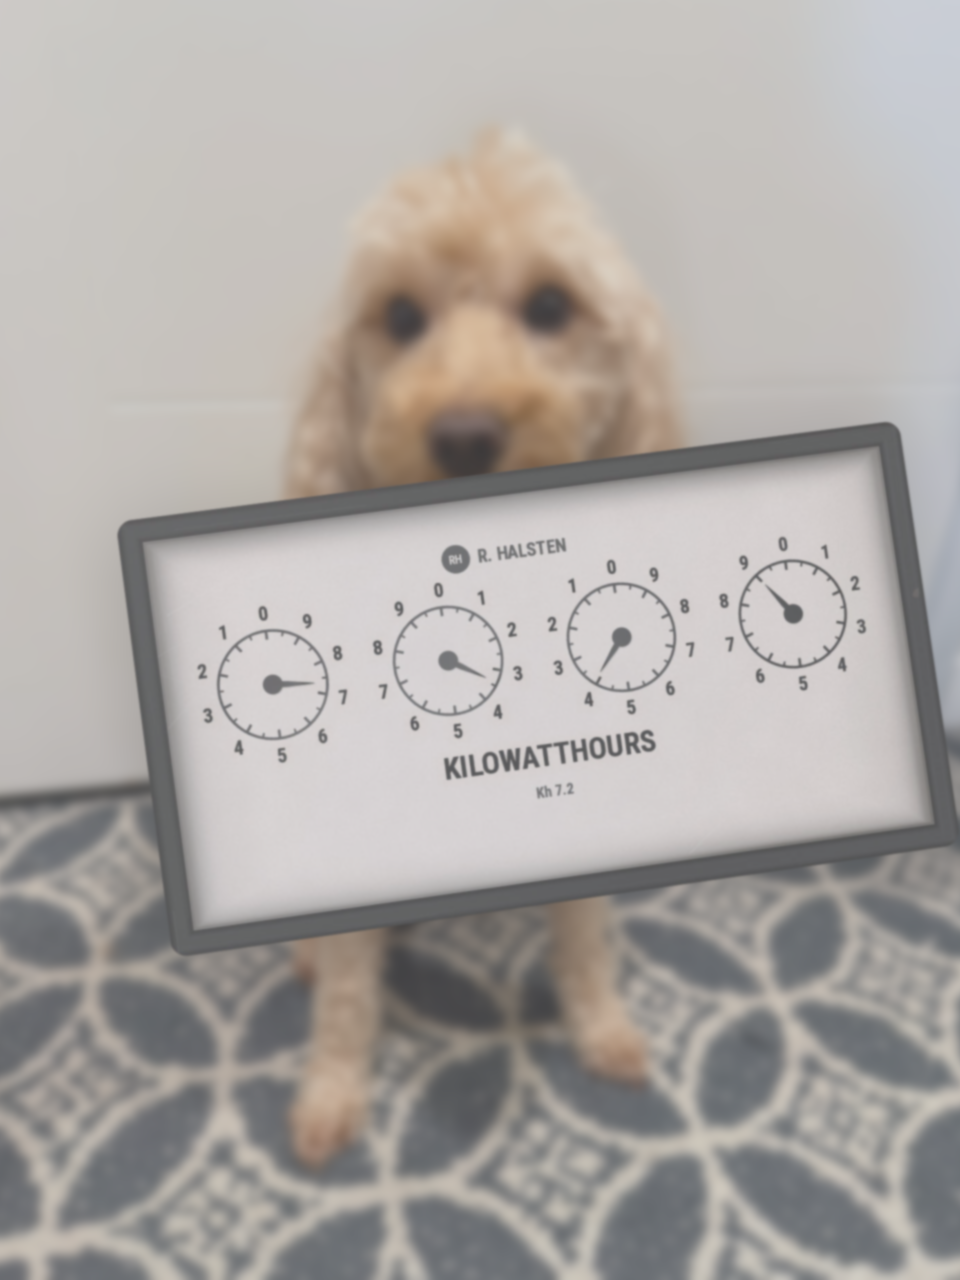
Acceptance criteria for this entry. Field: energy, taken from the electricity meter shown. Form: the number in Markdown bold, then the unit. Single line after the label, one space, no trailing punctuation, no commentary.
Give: **7339** kWh
